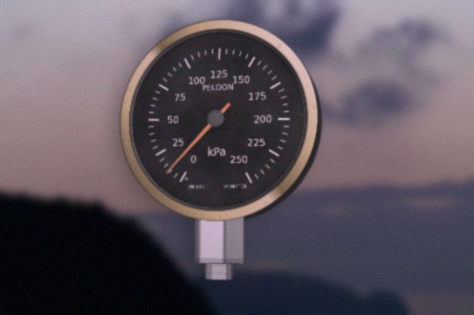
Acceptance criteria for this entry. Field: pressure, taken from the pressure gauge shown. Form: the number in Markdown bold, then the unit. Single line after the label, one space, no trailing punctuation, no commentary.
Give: **10** kPa
